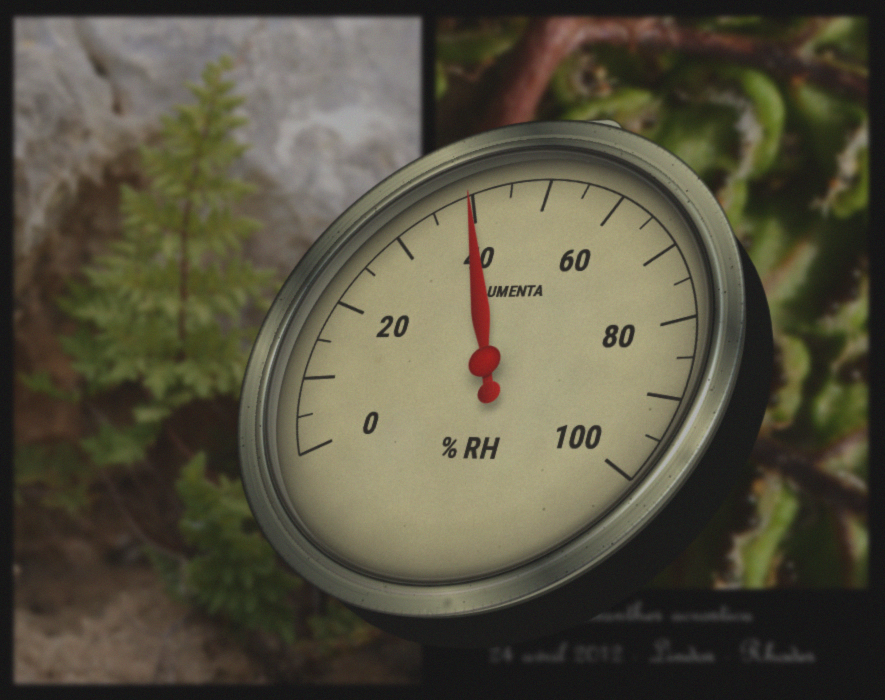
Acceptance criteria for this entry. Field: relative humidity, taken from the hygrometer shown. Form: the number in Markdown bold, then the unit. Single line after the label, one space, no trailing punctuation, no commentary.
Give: **40** %
